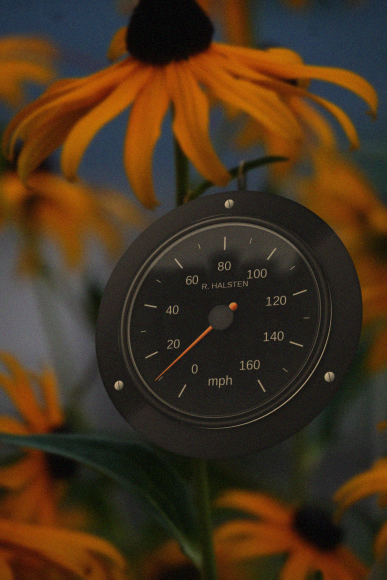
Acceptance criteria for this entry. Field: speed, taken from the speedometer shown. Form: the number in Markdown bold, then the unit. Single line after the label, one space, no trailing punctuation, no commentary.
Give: **10** mph
